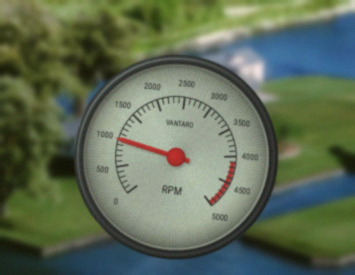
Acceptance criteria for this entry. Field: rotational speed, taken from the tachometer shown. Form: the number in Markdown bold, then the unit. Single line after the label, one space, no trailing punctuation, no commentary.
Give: **1000** rpm
